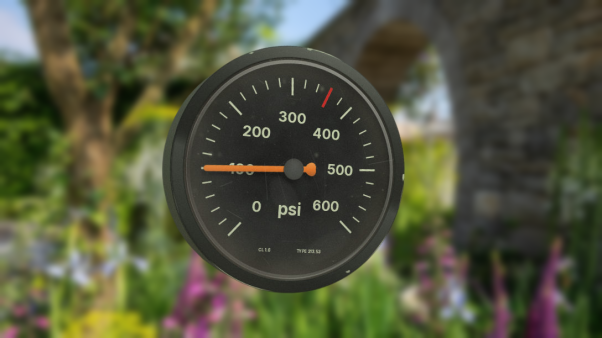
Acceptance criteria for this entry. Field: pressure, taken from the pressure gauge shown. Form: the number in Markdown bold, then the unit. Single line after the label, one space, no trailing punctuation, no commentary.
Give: **100** psi
